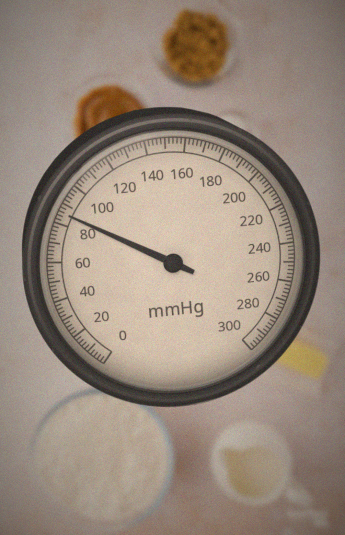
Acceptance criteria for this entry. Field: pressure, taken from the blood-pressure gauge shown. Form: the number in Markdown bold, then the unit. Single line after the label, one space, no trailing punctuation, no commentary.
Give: **86** mmHg
